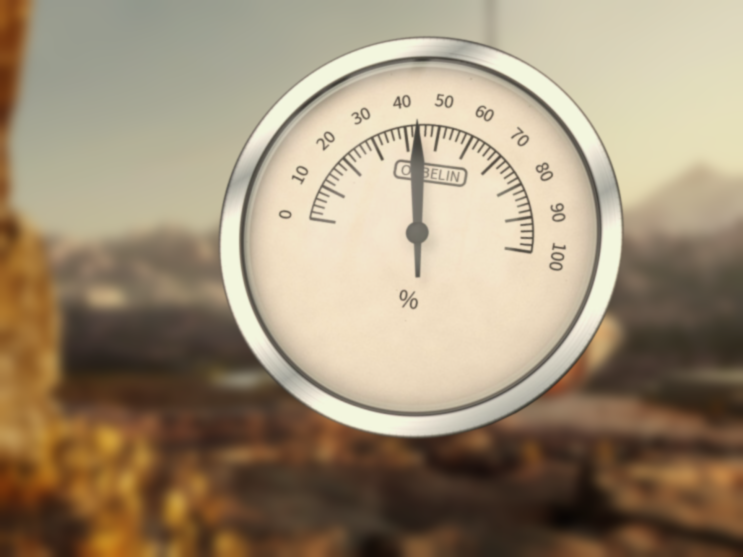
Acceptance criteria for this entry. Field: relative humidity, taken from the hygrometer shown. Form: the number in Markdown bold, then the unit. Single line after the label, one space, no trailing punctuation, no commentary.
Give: **44** %
